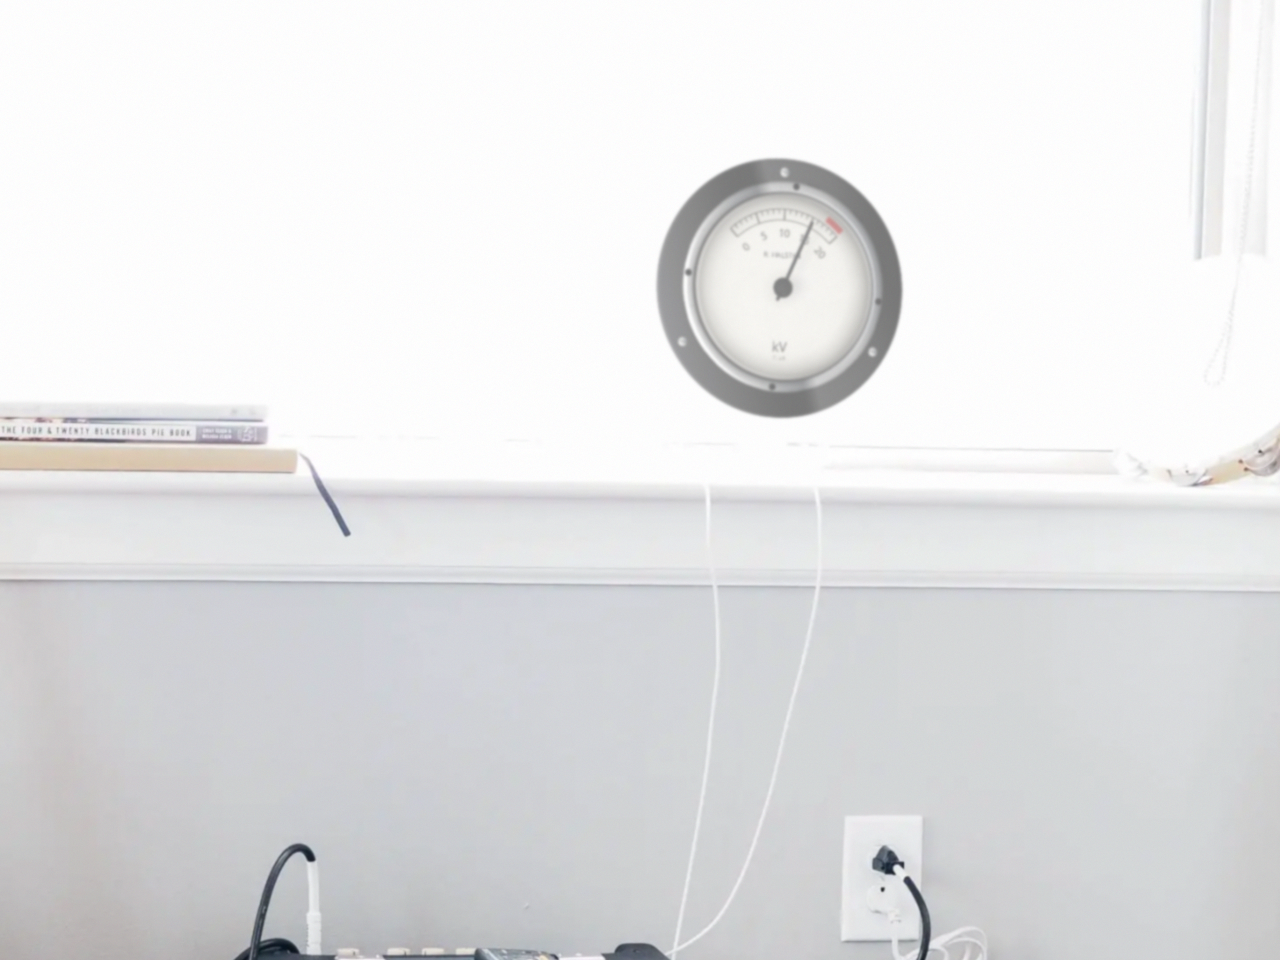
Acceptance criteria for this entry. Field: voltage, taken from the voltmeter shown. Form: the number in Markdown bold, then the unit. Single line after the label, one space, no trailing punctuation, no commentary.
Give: **15** kV
